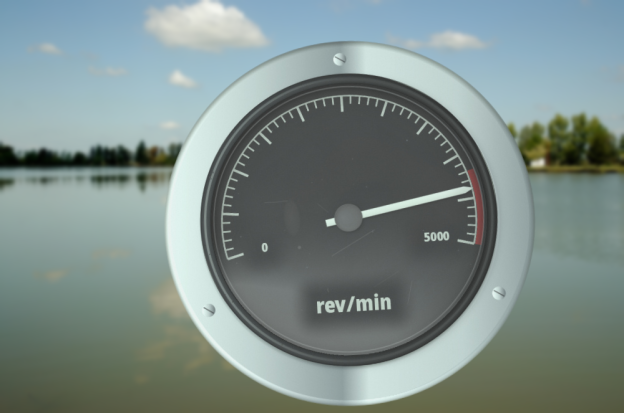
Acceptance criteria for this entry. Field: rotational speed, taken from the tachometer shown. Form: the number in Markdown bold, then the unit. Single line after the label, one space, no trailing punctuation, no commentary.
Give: **4400** rpm
